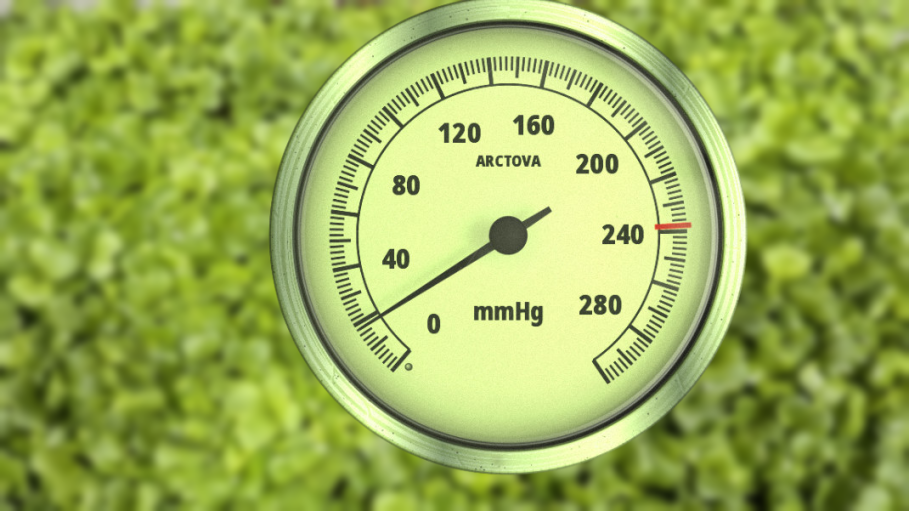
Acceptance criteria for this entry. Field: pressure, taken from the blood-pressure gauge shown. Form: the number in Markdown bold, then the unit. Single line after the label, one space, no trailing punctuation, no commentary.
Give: **18** mmHg
